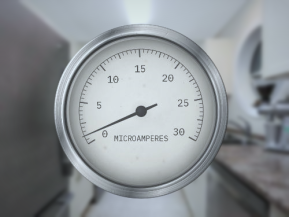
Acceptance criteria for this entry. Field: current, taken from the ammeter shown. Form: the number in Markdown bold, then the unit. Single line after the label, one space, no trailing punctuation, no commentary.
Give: **1** µA
